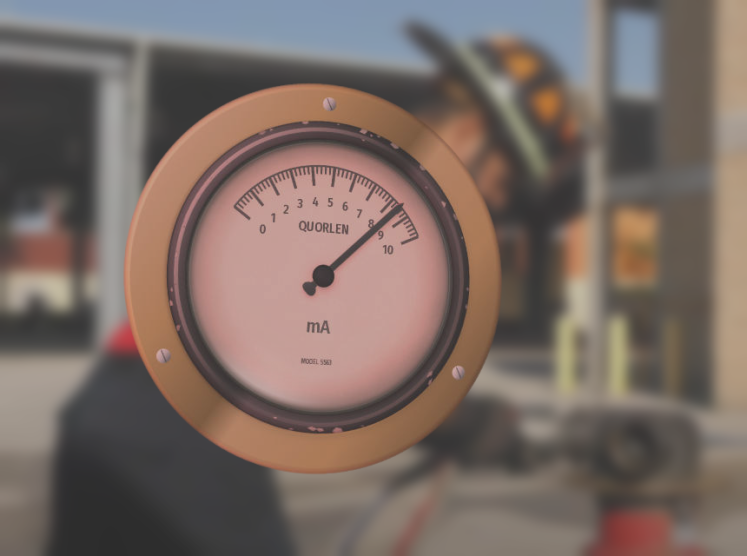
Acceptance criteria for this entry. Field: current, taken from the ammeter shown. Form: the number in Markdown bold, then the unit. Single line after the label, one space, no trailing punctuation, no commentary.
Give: **8.4** mA
